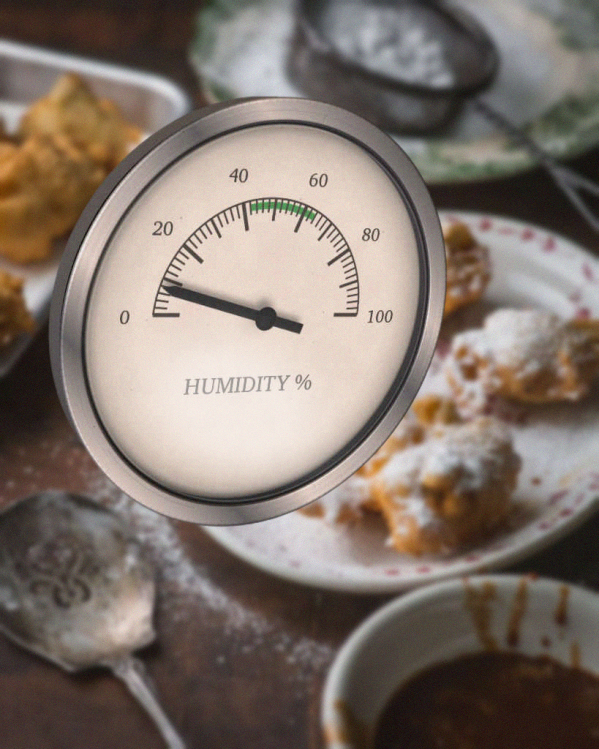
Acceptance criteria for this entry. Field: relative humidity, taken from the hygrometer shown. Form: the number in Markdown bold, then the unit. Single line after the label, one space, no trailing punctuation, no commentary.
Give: **8** %
